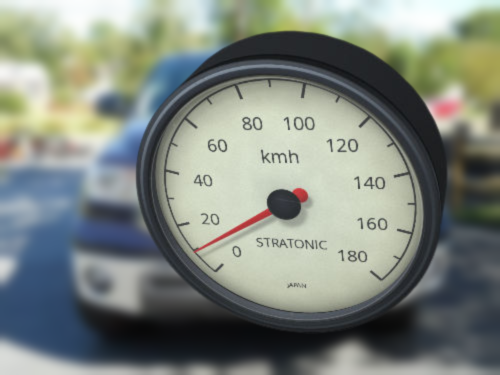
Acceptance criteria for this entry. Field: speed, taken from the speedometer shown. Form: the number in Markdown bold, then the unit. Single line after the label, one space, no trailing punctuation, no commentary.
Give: **10** km/h
